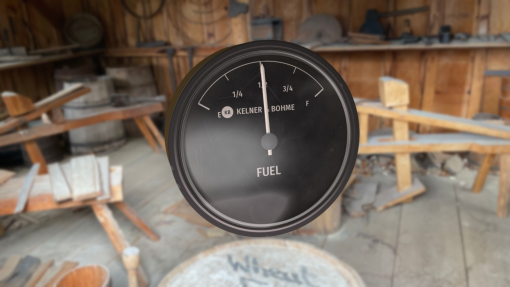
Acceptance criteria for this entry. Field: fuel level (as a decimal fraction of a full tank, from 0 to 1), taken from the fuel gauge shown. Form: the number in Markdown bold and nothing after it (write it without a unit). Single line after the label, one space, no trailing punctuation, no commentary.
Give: **0.5**
